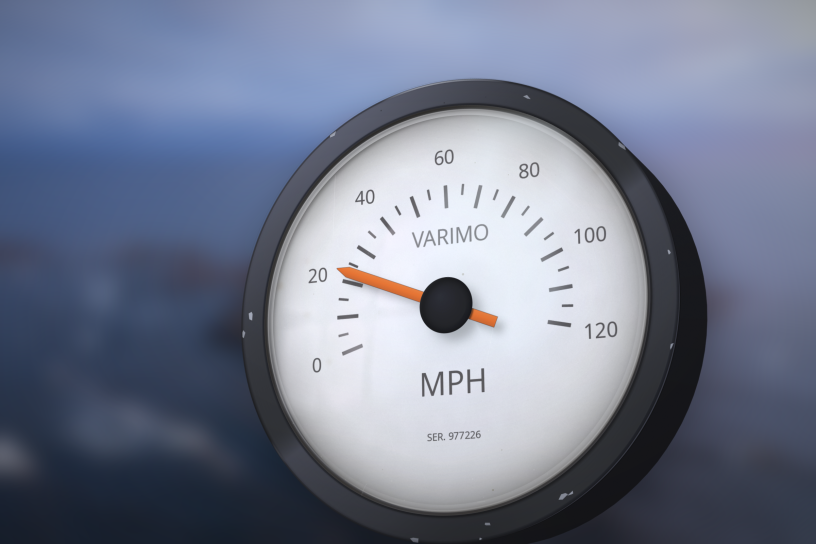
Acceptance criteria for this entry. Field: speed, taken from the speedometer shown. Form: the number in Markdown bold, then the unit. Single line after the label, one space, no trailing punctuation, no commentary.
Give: **22.5** mph
